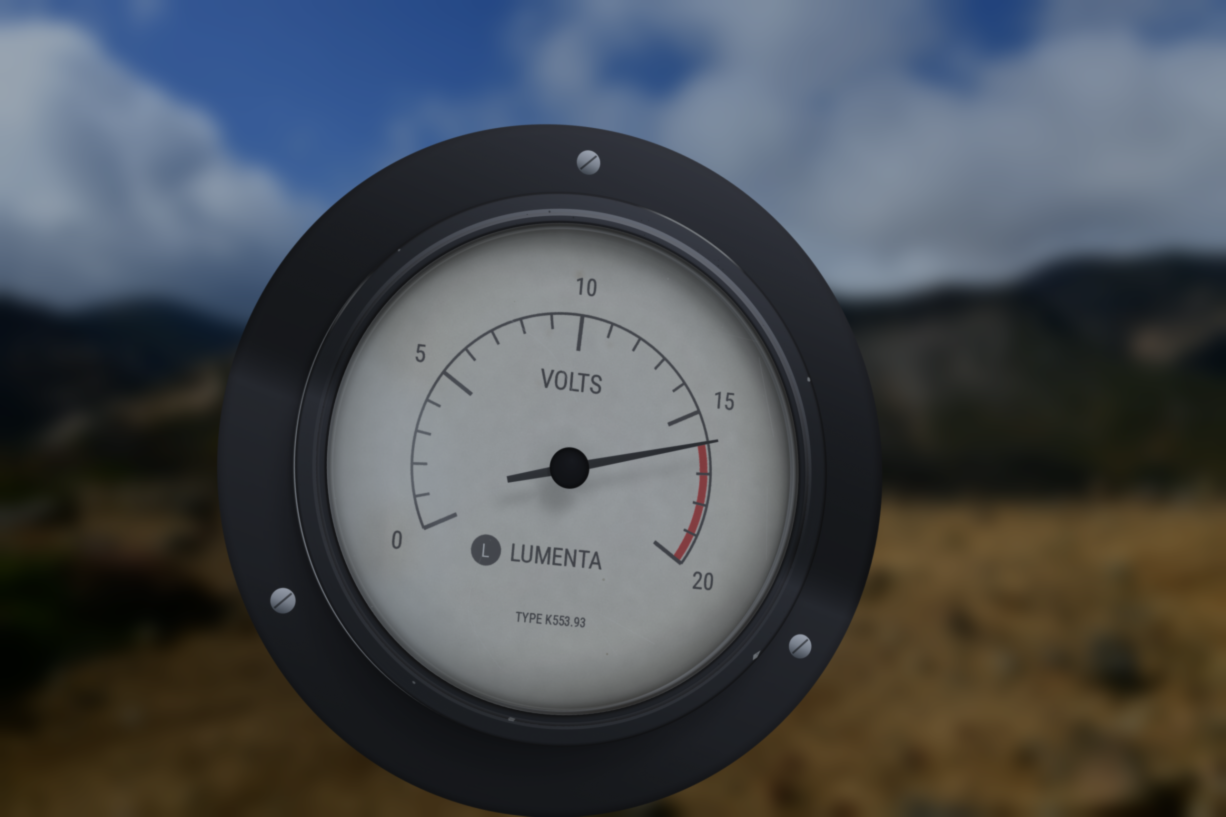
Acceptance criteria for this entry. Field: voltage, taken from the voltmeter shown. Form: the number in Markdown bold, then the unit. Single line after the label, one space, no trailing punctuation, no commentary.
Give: **16** V
